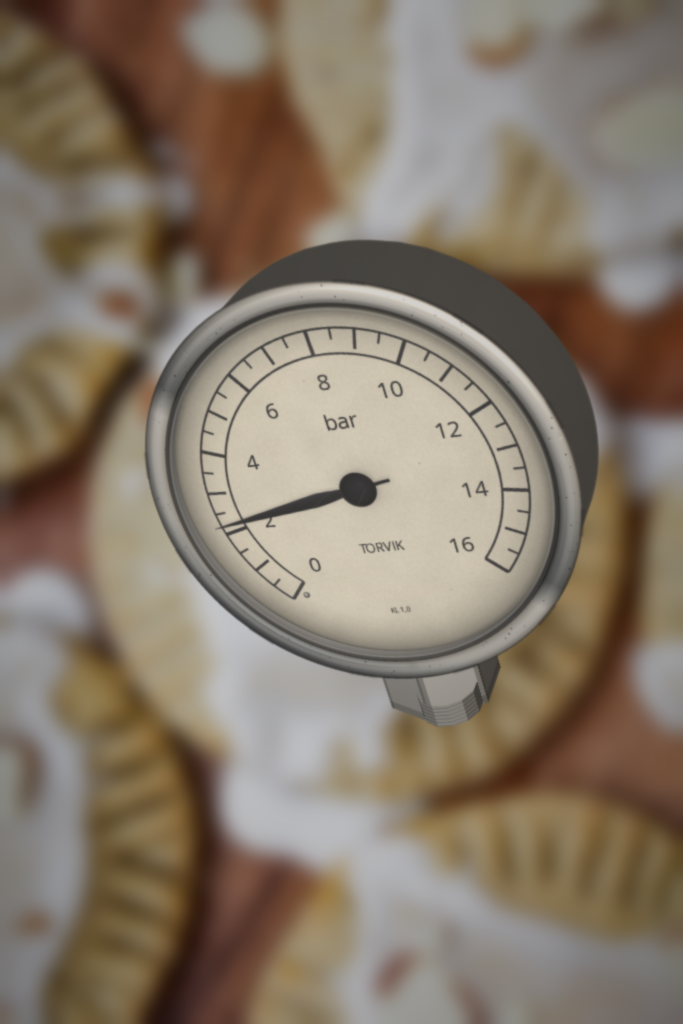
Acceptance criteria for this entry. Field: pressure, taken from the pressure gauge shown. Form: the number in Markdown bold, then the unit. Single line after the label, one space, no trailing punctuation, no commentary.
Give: **2.25** bar
